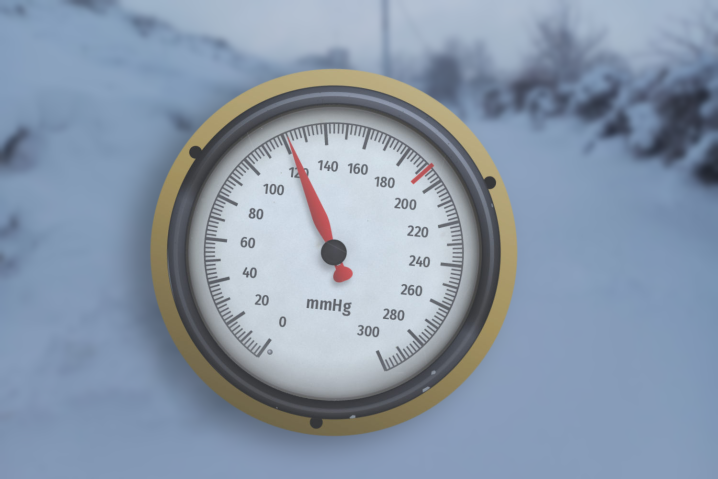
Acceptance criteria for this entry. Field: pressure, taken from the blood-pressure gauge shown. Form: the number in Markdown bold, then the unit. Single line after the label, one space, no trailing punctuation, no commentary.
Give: **122** mmHg
